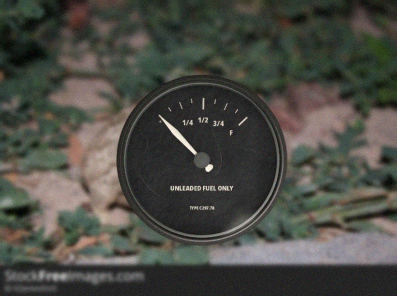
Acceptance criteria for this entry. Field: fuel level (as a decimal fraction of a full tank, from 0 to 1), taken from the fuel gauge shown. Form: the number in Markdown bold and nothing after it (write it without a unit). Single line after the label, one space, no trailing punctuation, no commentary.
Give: **0**
